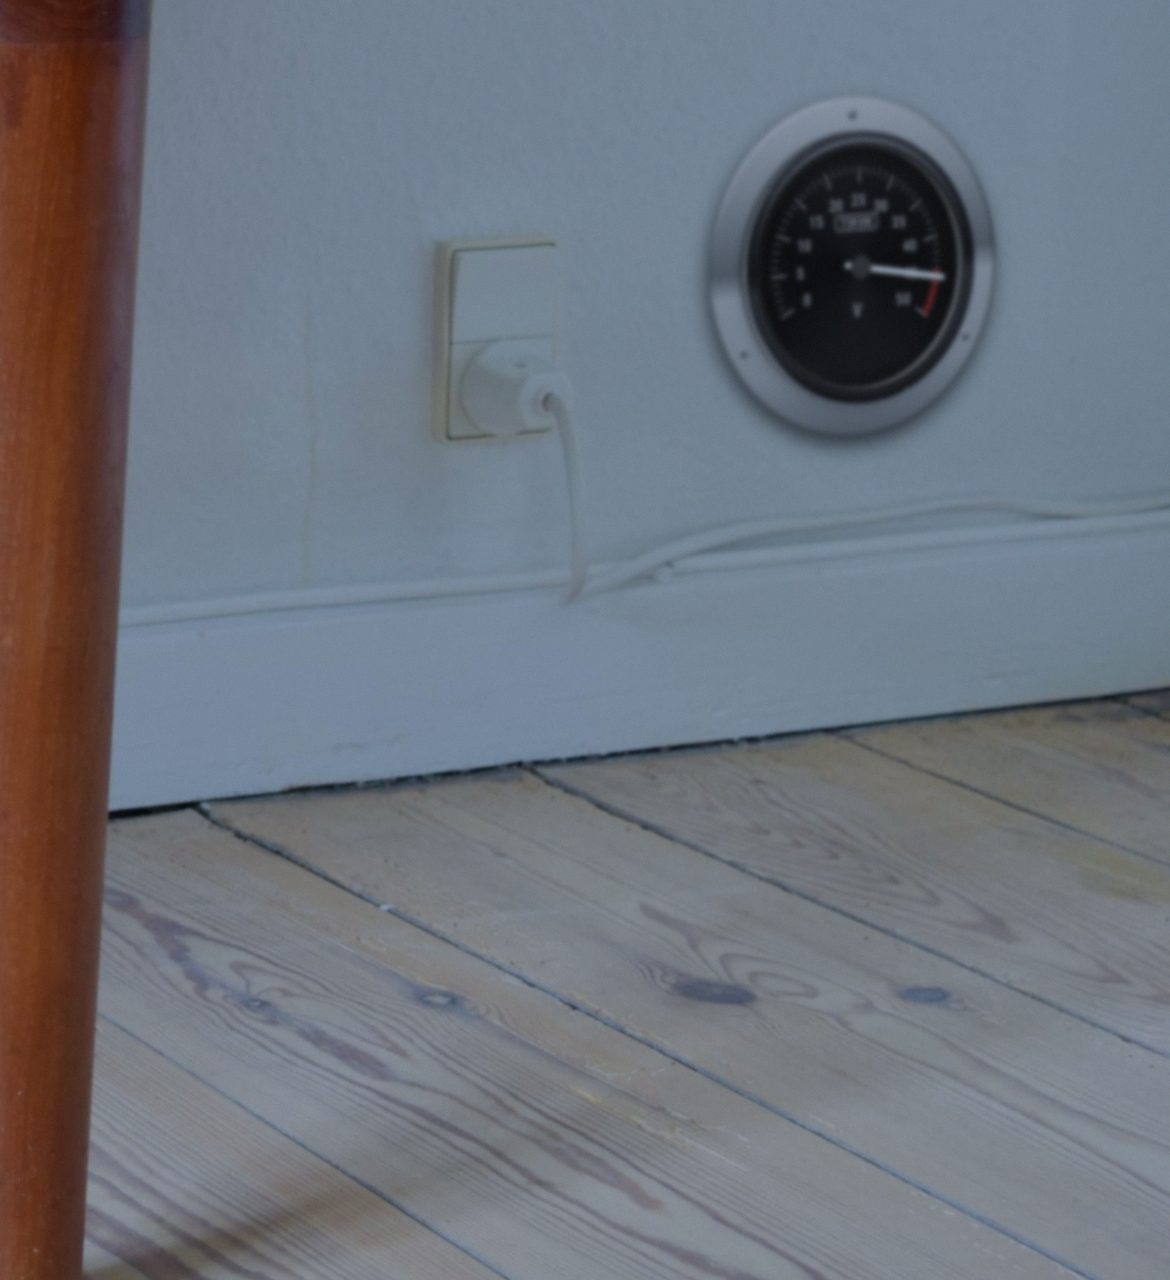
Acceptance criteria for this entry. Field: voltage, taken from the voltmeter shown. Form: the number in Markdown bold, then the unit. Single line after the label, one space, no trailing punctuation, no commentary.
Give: **45** V
